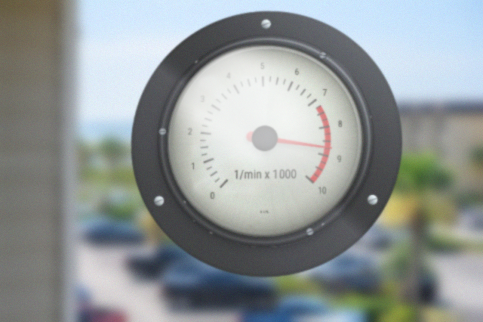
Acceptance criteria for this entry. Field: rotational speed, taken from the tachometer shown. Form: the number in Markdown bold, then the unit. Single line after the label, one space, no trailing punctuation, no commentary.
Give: **8750** rpm
